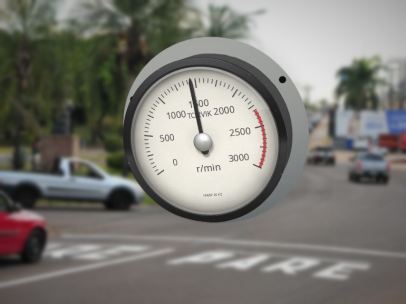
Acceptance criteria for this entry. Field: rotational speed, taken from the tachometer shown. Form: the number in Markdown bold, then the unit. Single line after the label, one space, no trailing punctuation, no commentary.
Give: **1450** rpm
